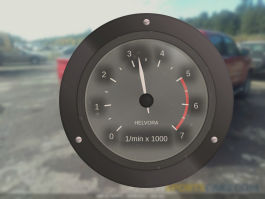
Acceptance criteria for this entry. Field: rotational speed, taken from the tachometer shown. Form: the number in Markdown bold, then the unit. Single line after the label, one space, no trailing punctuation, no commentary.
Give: **3250** rpm
